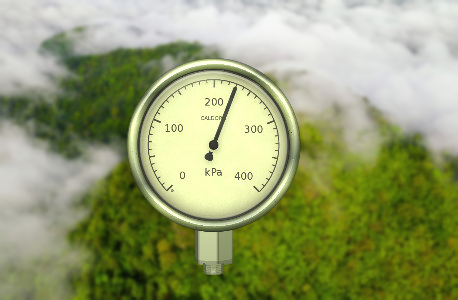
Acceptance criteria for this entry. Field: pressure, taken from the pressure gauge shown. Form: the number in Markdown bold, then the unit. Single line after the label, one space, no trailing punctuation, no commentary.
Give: **230** kPa
